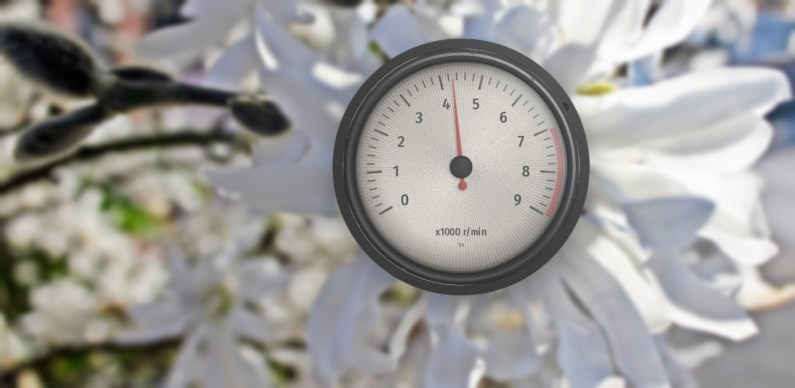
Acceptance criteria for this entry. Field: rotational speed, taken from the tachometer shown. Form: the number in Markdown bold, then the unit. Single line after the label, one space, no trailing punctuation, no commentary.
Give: **4300** rpm
